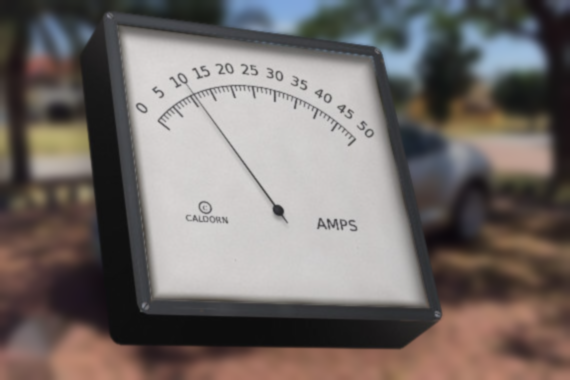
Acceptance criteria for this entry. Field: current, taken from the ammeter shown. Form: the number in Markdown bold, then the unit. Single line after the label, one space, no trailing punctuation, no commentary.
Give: **10** A
